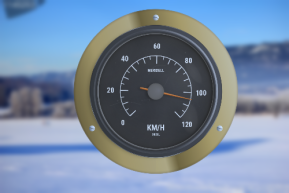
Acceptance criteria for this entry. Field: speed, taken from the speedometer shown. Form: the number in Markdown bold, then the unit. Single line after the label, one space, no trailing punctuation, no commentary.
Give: **105** km/h
